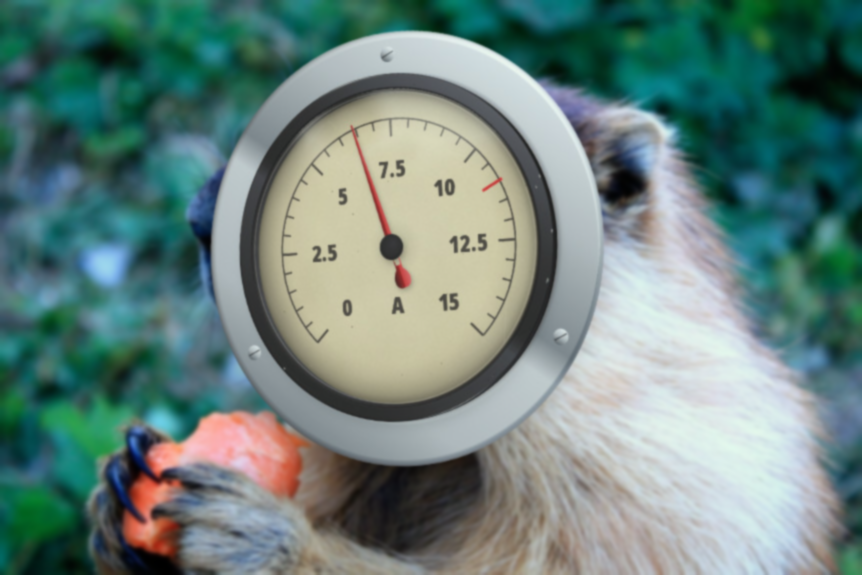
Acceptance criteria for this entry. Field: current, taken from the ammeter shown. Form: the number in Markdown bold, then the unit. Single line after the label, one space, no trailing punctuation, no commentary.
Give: **6.5** A
